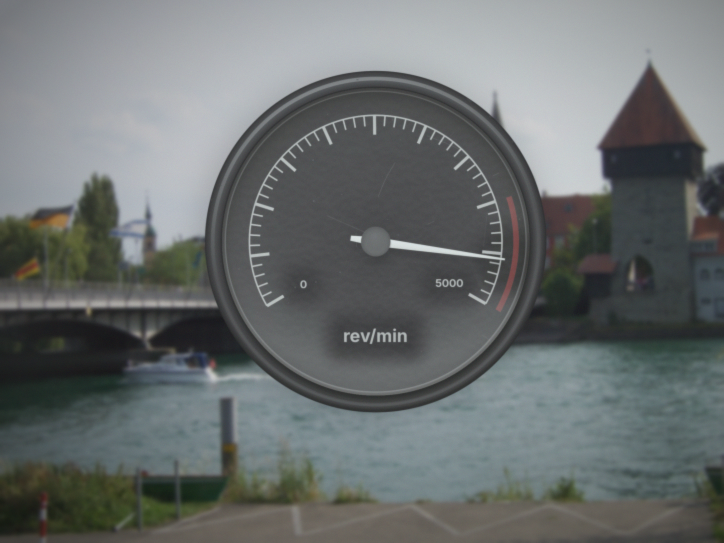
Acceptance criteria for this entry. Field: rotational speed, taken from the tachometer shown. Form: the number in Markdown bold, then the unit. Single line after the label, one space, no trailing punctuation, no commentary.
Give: **4550** rpm
